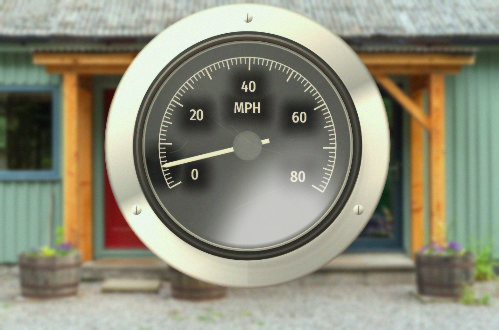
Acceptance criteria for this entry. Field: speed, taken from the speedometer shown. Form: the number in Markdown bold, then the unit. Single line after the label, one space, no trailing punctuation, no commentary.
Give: **5** mph
